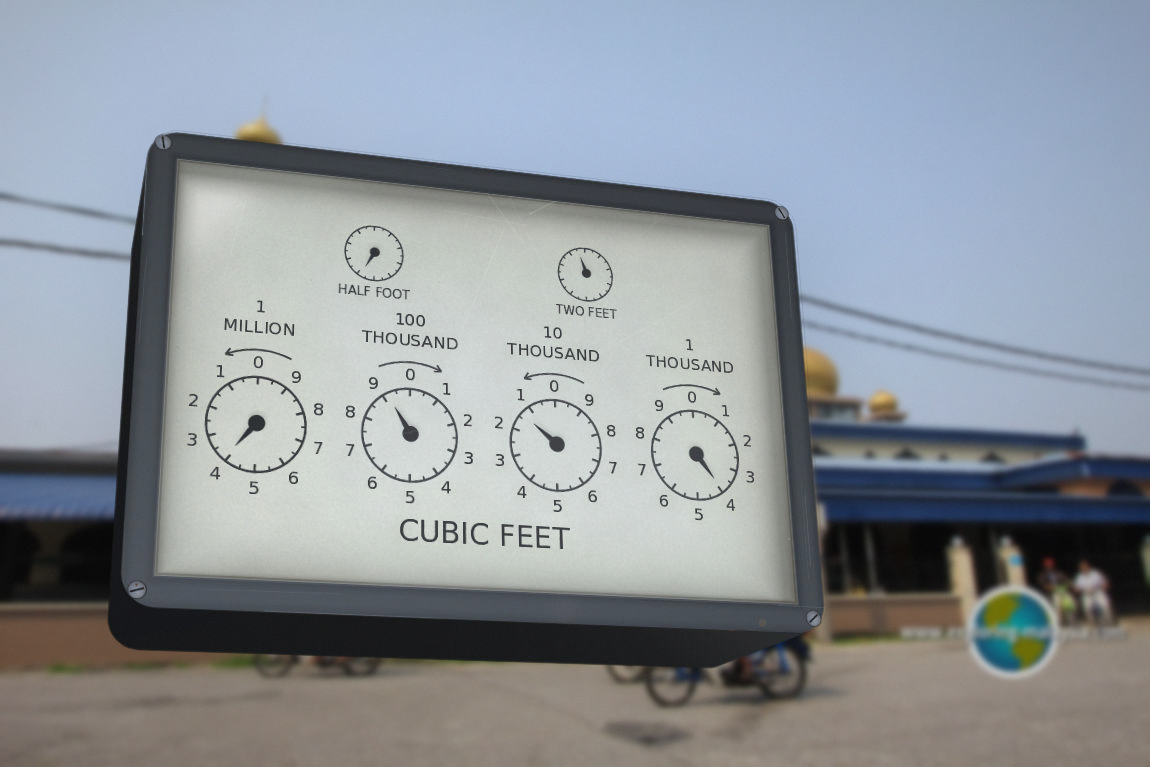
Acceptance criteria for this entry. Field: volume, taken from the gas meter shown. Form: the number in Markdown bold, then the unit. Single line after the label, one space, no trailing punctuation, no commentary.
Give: **391400** ft³
